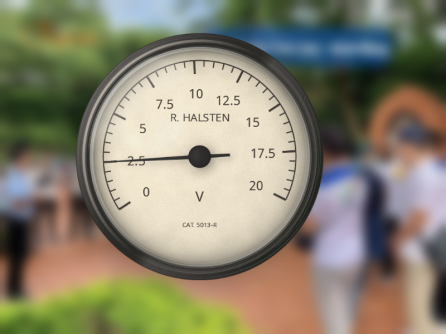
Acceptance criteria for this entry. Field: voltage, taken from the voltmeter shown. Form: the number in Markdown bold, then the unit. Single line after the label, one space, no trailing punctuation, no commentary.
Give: **2.5** V
